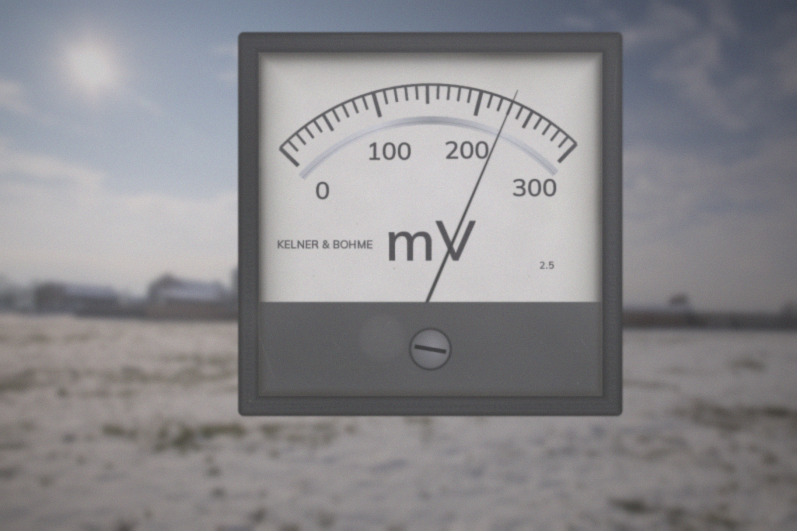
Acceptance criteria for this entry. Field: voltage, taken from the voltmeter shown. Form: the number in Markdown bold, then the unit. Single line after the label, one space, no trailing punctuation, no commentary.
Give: **230** mV
